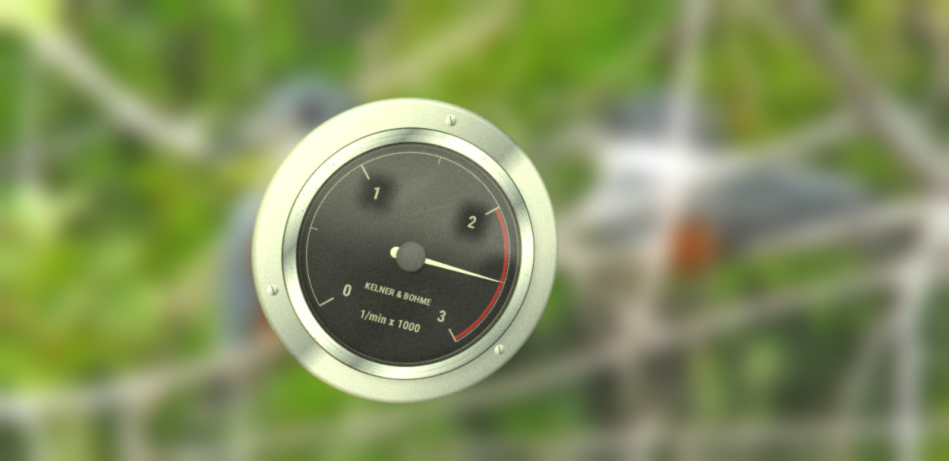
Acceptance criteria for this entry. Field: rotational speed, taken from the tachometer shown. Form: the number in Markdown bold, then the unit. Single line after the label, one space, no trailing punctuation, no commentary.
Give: **2500** rpm
